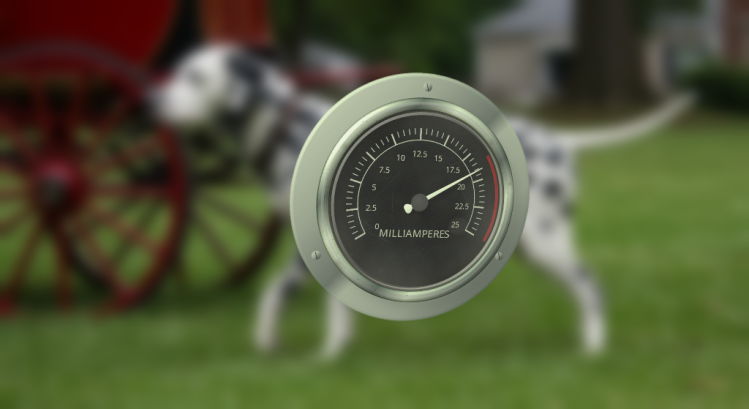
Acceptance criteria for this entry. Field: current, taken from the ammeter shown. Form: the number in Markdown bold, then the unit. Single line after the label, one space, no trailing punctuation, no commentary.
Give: **19** mA
